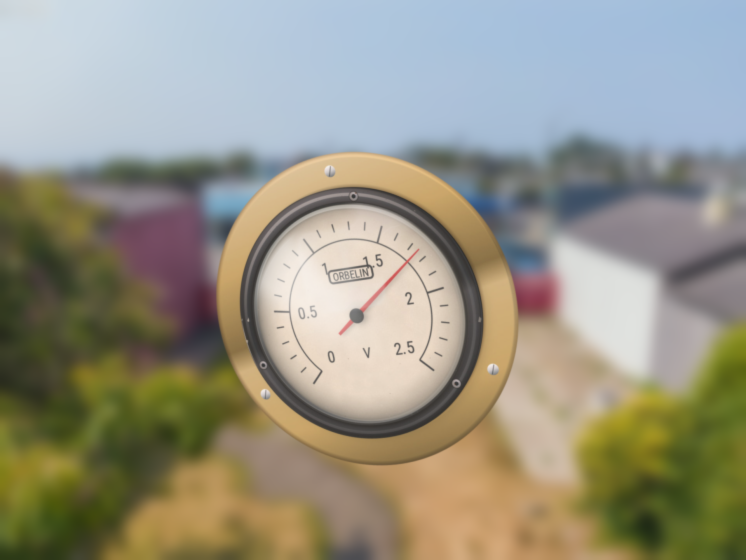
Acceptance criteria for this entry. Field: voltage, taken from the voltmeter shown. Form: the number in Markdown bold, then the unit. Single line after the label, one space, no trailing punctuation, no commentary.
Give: **1.75** V
